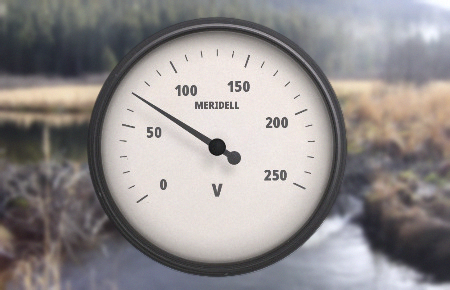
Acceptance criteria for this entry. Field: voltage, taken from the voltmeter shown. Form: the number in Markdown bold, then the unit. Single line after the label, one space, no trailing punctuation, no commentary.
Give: **70** V
